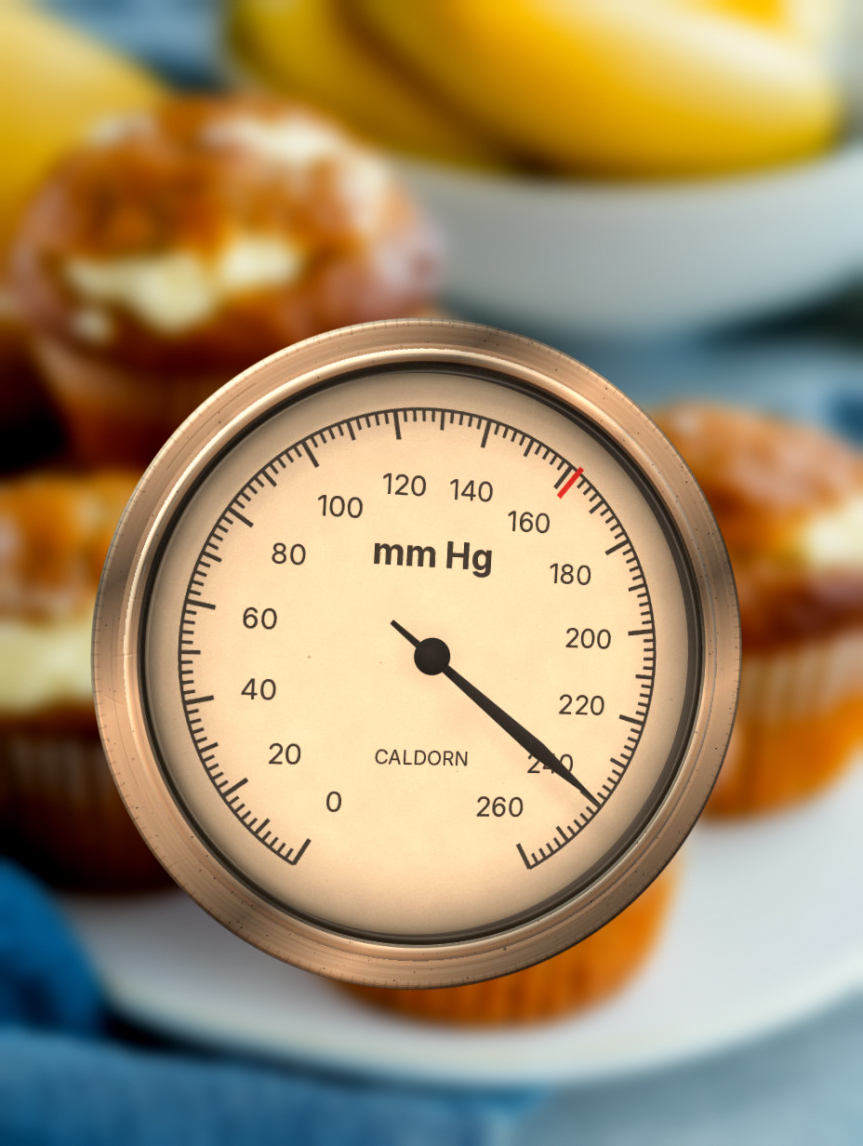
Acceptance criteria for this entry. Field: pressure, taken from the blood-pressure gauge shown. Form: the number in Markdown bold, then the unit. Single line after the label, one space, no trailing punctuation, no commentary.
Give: **240** mmHg
